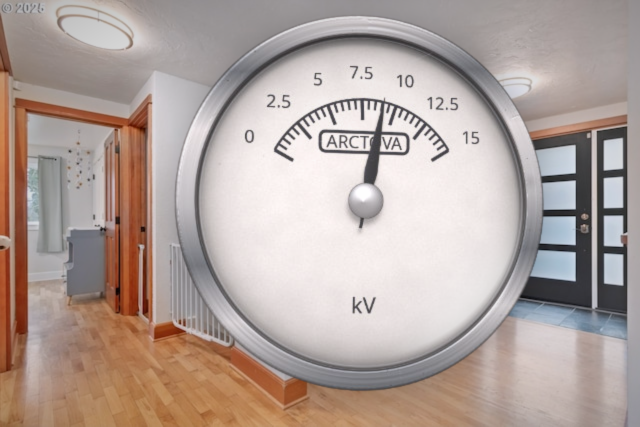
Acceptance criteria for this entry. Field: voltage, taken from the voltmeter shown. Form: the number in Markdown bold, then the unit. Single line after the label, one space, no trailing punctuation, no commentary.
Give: **9** kV
